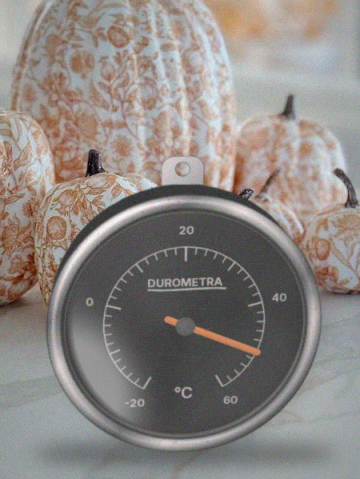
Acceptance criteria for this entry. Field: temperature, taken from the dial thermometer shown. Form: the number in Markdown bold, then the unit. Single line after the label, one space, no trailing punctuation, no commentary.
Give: **50** °C
